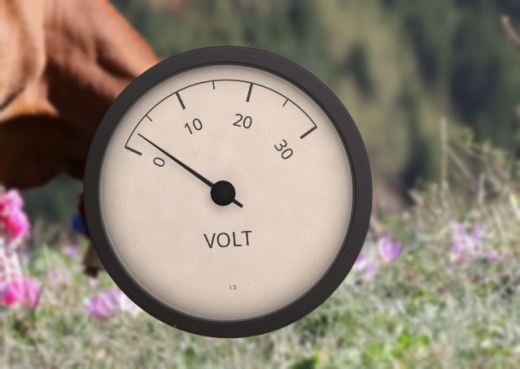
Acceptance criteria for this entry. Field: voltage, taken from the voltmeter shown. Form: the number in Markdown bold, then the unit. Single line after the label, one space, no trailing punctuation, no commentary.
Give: **2.5** V
